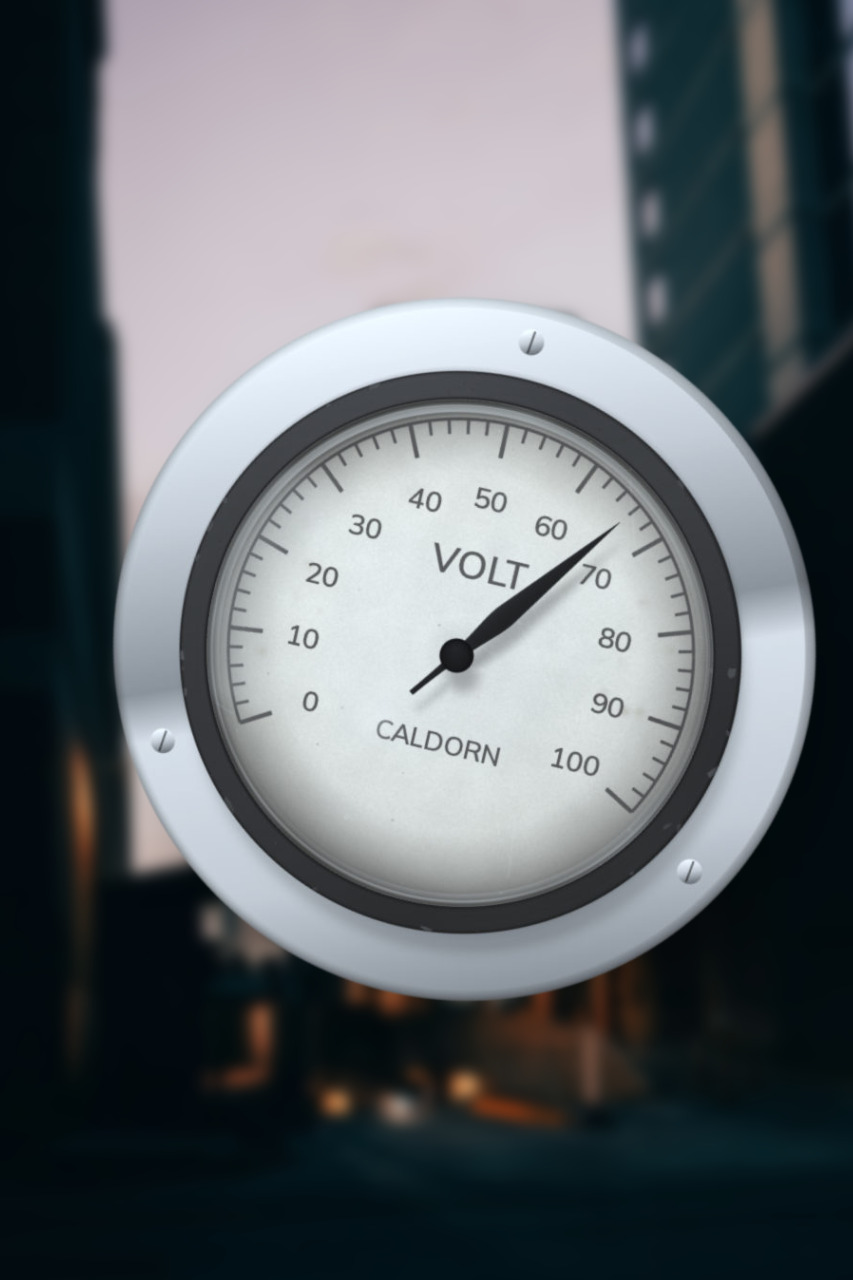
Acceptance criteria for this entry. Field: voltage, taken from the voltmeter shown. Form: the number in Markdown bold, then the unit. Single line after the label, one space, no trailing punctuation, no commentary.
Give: **66** V
